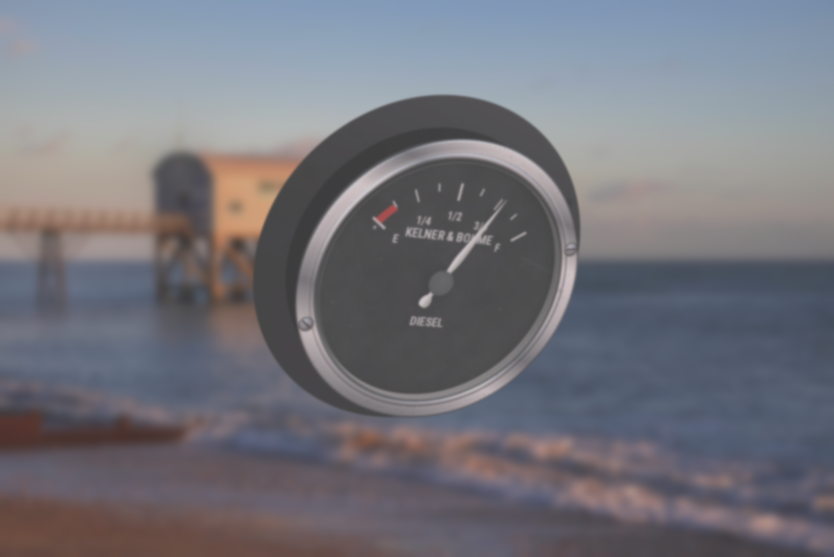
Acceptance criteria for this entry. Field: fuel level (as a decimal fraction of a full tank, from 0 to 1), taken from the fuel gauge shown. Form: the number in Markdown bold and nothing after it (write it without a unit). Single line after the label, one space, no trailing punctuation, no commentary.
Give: **0.75**
